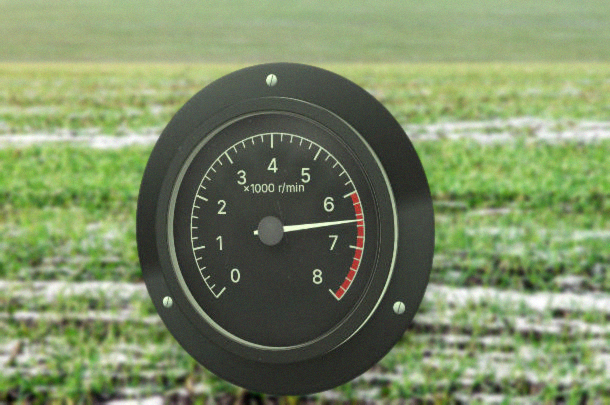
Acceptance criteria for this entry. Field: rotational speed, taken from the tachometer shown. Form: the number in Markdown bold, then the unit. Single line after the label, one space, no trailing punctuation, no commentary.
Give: **6500** rpm
